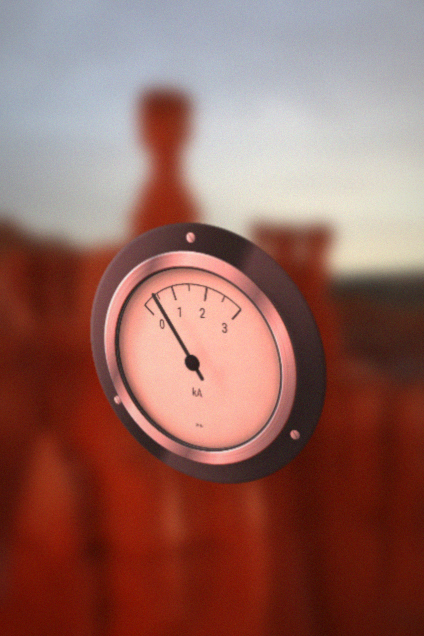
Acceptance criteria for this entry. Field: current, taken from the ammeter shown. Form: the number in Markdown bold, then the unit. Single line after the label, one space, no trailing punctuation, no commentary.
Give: **0.5** kA
